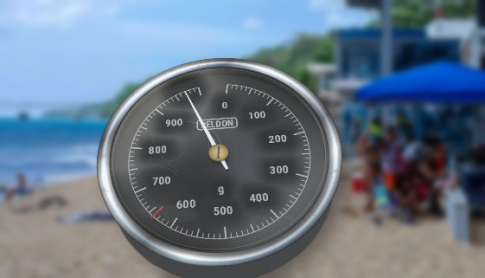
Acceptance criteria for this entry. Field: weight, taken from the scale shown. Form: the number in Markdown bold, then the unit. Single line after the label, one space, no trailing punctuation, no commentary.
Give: **970** g
